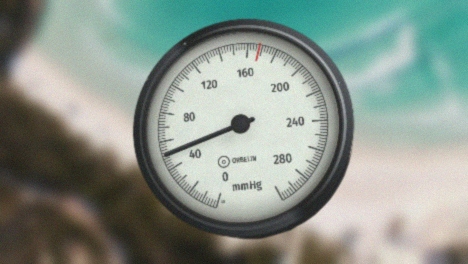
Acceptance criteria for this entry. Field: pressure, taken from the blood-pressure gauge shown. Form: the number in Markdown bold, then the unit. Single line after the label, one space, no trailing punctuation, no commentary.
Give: **50** mmHg
